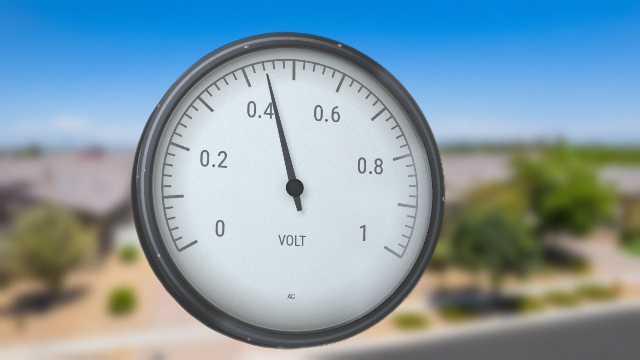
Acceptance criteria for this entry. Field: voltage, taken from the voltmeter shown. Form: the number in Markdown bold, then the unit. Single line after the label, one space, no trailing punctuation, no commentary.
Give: **0.44** V
